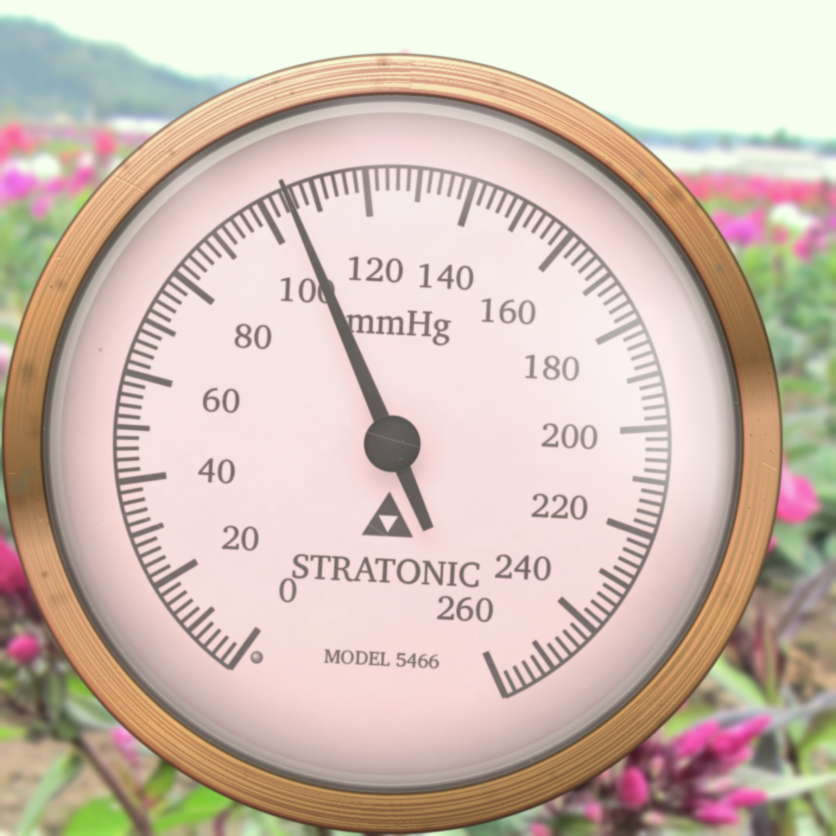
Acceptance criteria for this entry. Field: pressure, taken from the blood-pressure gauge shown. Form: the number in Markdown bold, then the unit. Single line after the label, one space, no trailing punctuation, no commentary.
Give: **105** mmHg
